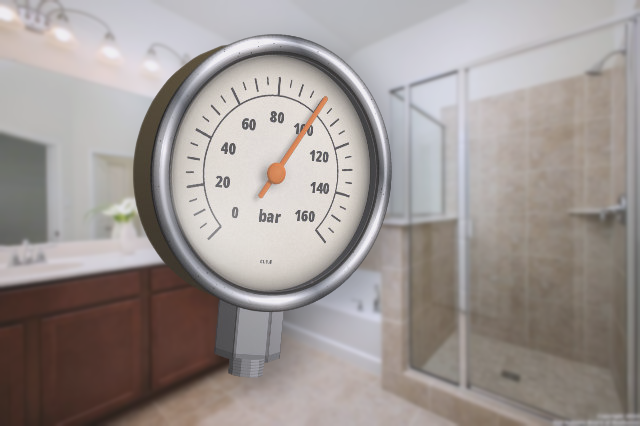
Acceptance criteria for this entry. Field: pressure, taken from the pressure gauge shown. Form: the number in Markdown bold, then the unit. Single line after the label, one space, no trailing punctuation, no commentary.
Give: **100** bar
